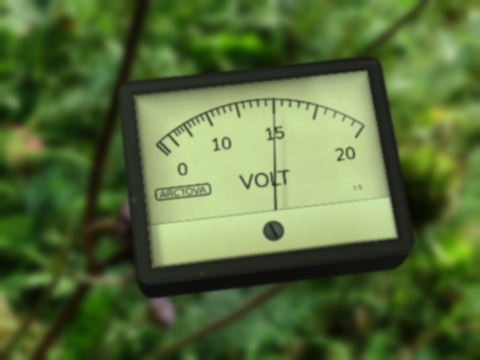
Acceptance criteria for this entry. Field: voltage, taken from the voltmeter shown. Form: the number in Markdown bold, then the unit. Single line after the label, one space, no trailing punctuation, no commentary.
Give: **15** V
